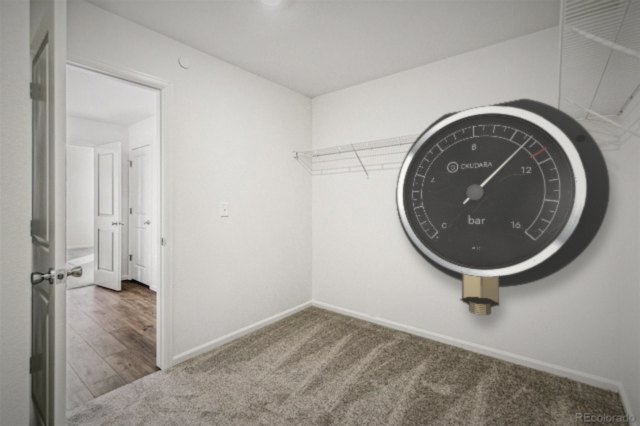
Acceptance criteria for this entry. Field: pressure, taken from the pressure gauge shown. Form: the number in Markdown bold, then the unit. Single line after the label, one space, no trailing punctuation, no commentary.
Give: **10.75** bar
